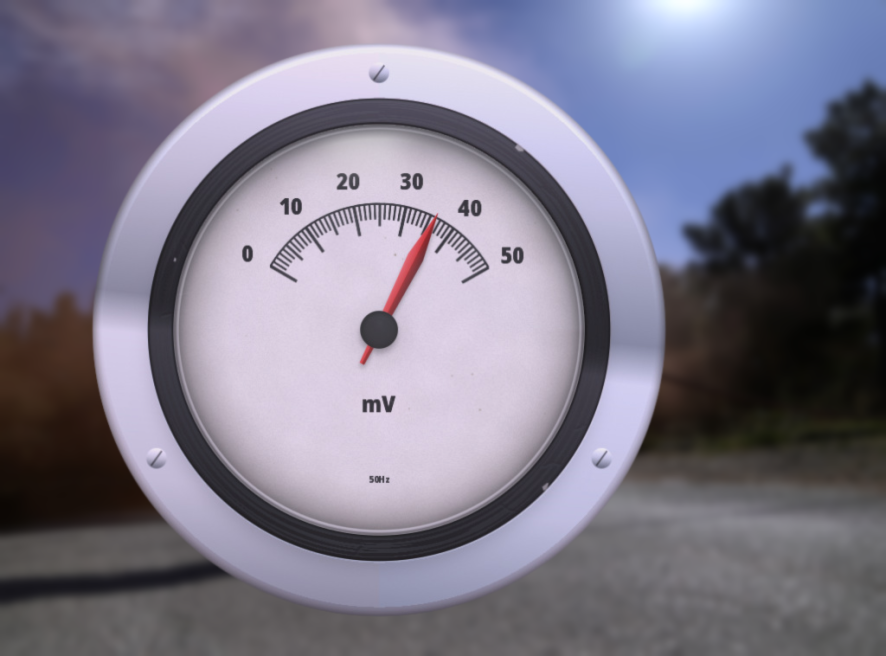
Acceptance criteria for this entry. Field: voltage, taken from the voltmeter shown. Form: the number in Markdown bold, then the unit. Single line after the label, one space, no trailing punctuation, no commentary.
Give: **36** mV
